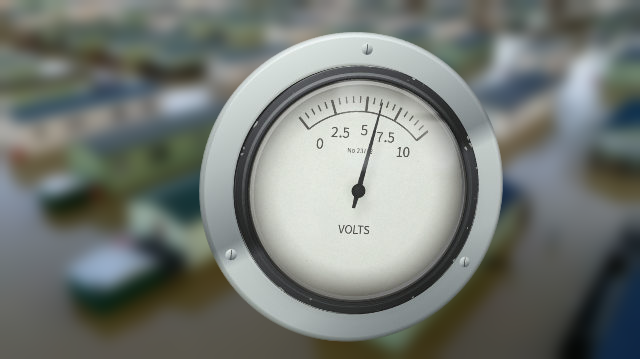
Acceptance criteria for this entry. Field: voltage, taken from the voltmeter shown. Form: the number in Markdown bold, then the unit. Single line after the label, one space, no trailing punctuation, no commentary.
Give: **6** V
